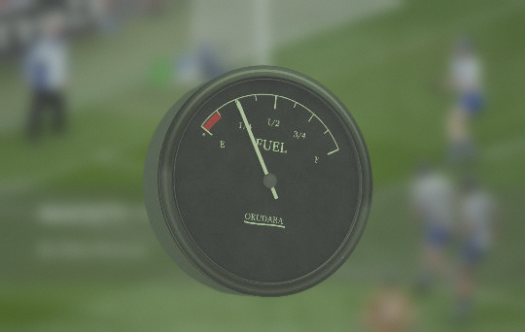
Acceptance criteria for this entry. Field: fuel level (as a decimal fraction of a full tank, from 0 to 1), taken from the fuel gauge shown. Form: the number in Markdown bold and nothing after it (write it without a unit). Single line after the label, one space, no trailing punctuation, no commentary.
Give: **0.25**
